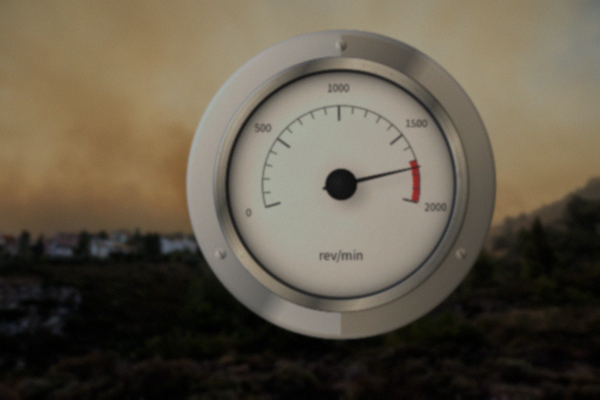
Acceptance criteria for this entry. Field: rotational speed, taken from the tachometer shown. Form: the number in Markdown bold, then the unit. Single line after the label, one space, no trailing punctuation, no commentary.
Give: **1750** rpm
